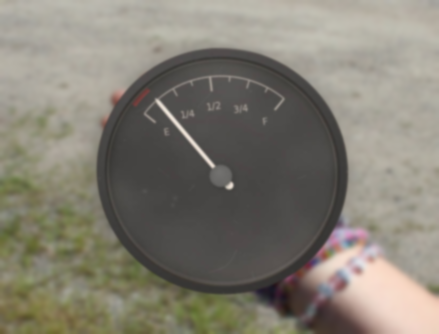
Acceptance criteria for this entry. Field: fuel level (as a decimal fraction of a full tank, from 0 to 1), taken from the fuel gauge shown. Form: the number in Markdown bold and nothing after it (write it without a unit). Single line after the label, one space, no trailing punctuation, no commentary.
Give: **0.125**
